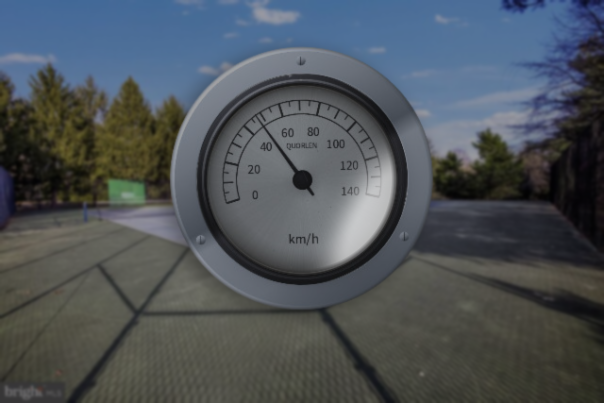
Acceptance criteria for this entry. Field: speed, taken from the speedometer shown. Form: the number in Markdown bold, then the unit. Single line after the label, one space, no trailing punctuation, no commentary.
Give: **47.5** km/h
